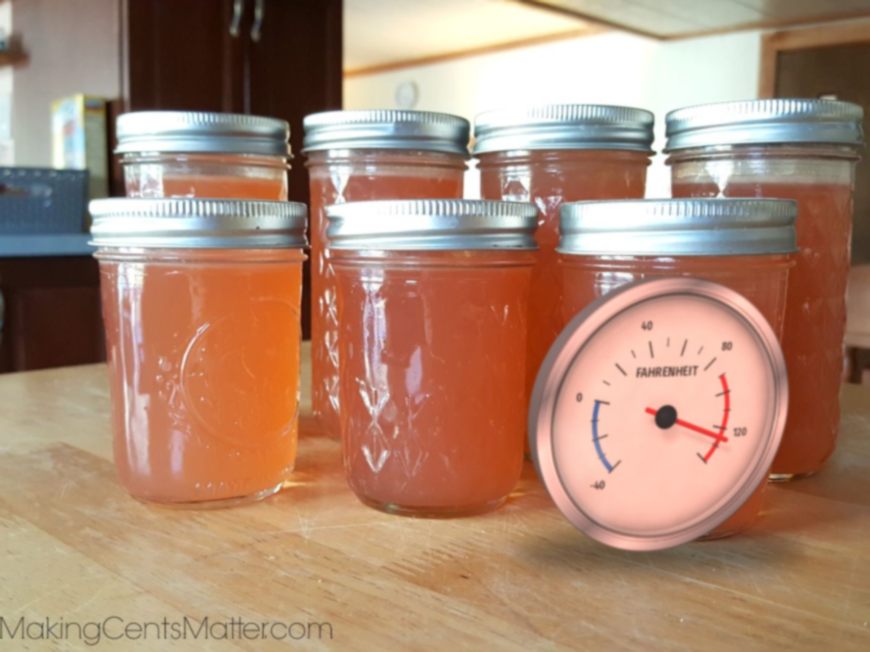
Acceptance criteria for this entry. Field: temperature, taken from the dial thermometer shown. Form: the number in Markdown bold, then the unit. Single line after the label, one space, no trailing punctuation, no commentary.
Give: **125** °F
